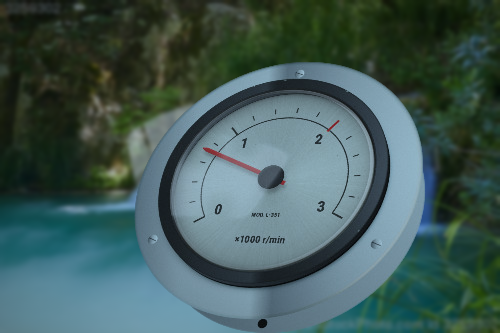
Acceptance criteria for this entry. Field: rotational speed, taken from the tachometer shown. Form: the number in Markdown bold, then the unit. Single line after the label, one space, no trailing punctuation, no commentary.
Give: **700** rpm
